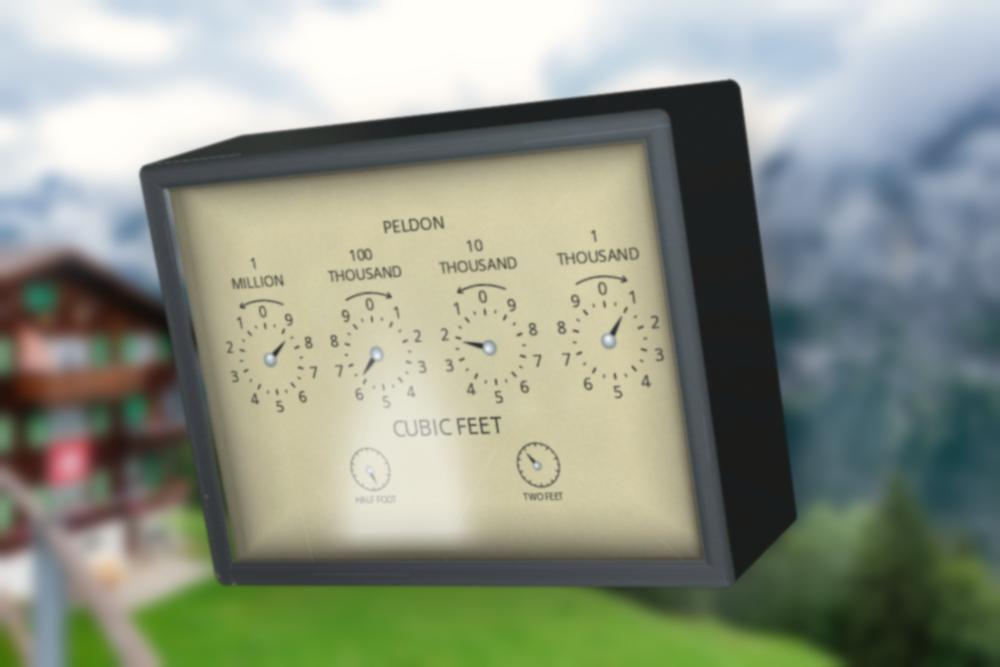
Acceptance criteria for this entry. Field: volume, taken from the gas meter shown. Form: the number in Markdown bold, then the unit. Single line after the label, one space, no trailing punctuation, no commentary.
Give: **862100** ft³
